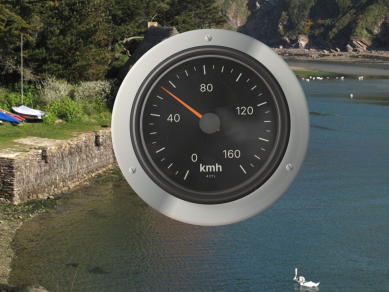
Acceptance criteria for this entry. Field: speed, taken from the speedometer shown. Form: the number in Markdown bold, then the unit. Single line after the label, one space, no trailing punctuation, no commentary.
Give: **55** km/h
